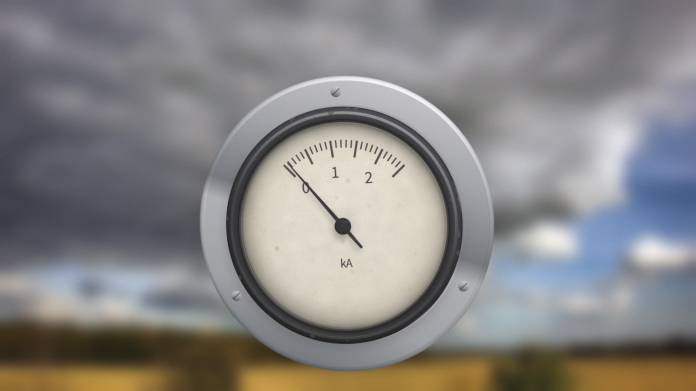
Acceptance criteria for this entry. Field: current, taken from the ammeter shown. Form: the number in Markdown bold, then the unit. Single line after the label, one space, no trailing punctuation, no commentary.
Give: **0.1** kA
